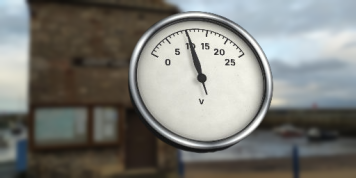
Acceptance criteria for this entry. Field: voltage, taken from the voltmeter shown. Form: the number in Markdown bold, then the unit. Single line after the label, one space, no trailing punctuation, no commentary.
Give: **10** V
